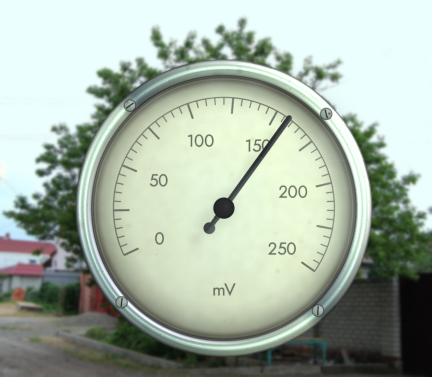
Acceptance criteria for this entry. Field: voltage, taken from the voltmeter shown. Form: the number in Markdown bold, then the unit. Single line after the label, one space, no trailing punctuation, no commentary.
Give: **157.5** mV
